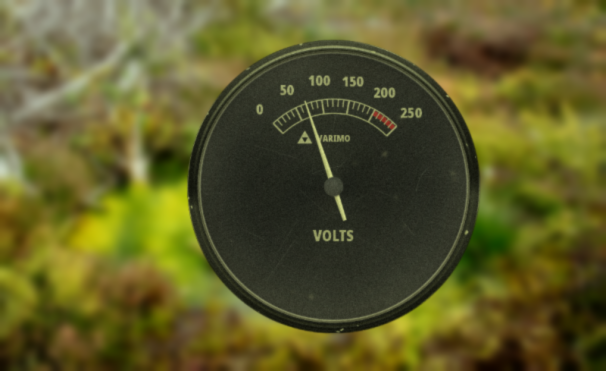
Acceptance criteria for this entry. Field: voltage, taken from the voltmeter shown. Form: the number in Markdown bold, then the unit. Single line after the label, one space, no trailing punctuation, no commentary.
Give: **70** V
